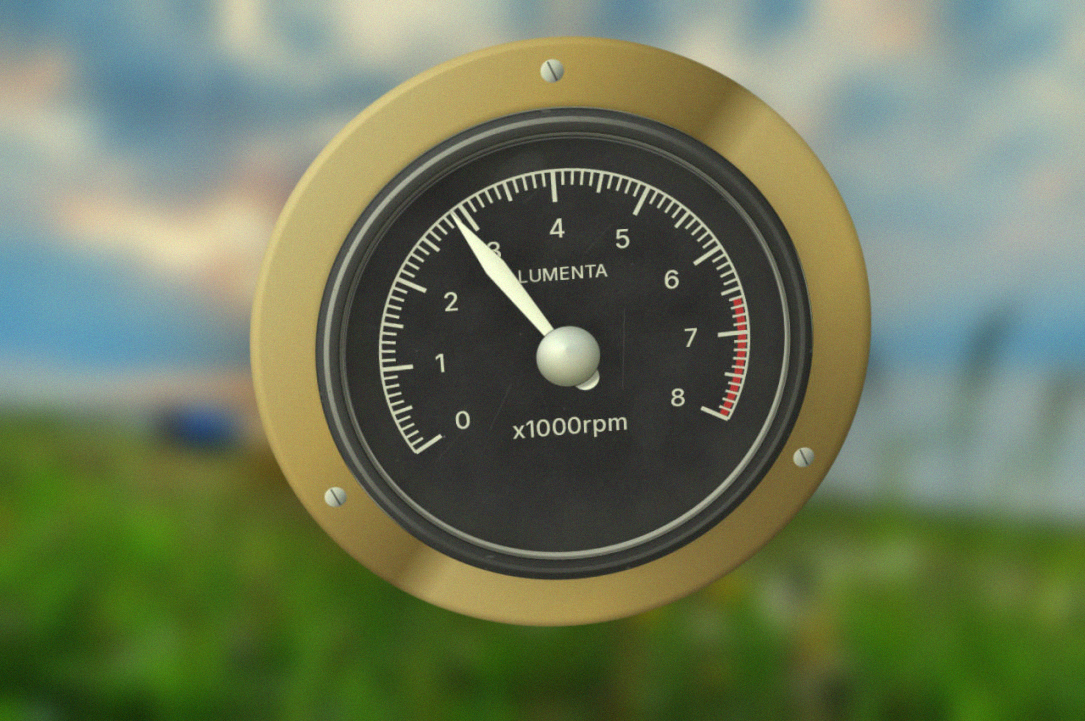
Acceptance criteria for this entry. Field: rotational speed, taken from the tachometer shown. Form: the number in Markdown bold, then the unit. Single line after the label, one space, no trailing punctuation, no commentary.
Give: **2900** rpm
